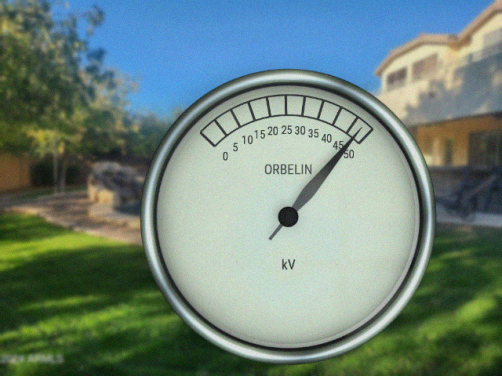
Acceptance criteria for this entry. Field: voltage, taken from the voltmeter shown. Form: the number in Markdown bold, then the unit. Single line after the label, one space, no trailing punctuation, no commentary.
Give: **47.5** kV
